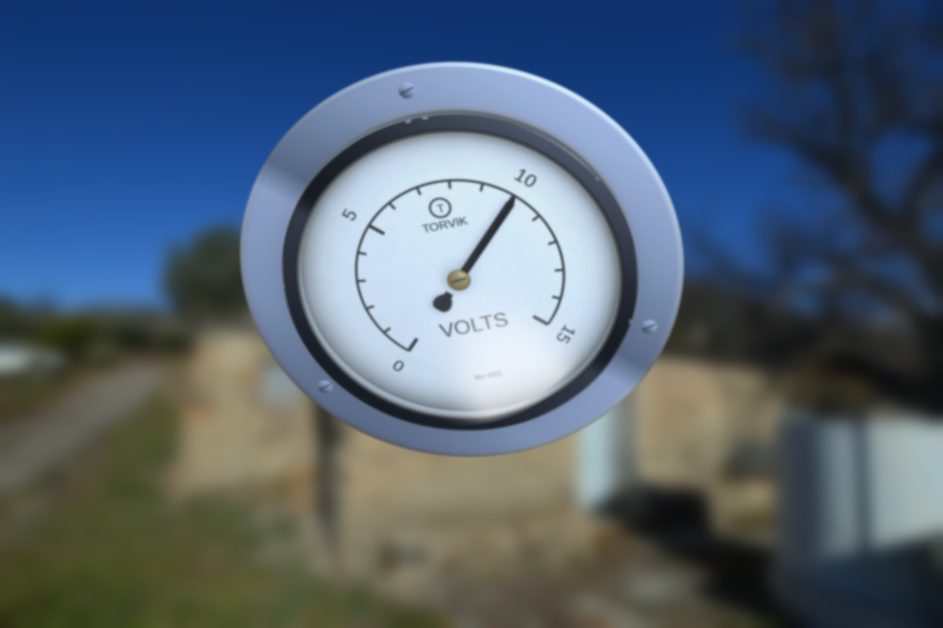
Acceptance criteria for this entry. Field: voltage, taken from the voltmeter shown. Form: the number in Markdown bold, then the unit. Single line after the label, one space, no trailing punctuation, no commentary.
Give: **10** V
